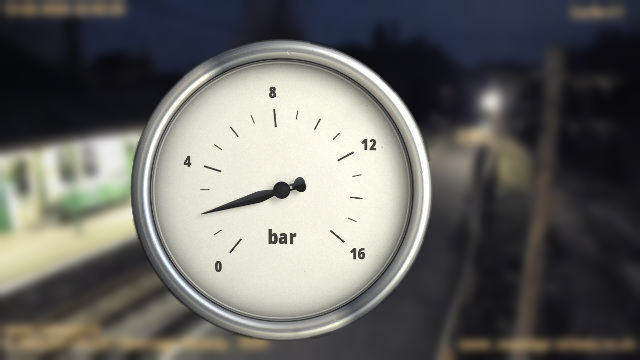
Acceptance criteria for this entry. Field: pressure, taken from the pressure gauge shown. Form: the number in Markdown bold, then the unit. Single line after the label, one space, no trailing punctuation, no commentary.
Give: **2** bar
